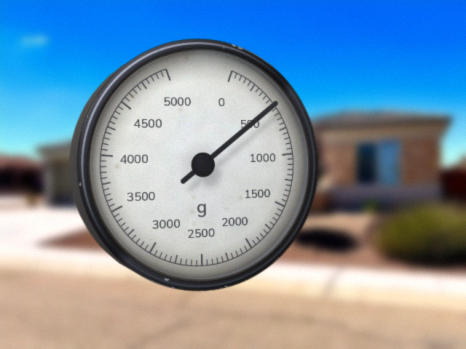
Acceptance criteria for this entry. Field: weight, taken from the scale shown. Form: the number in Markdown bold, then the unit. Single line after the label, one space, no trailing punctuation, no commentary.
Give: **500** g
